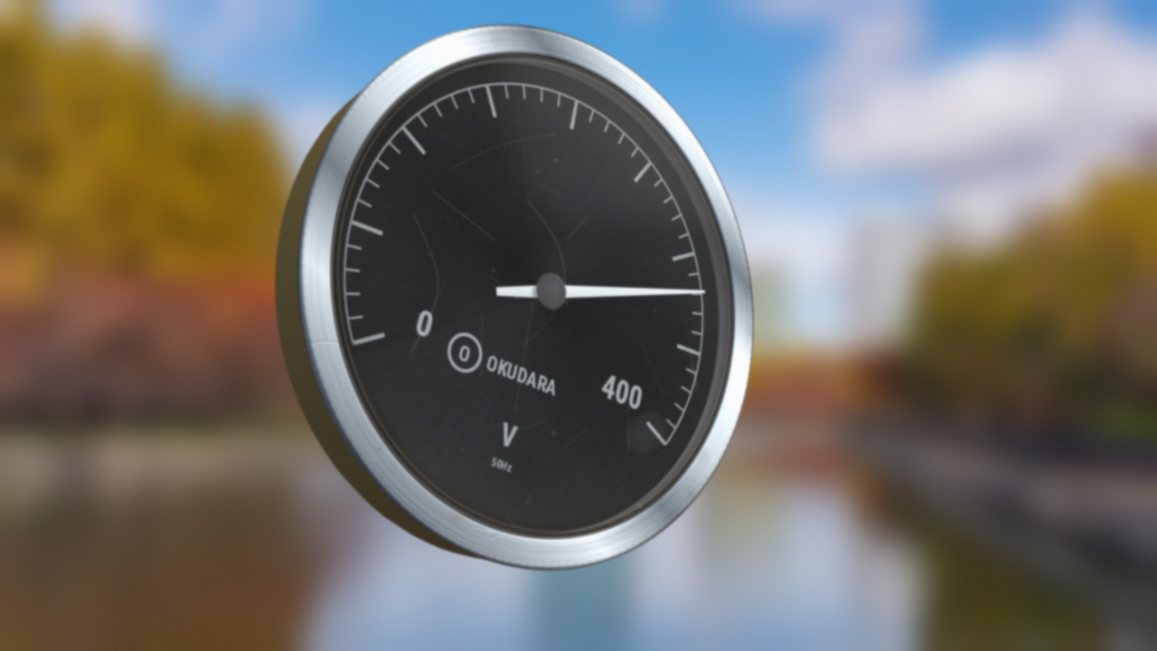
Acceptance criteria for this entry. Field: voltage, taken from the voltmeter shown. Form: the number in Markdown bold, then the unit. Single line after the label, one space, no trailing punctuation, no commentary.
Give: **320** V
